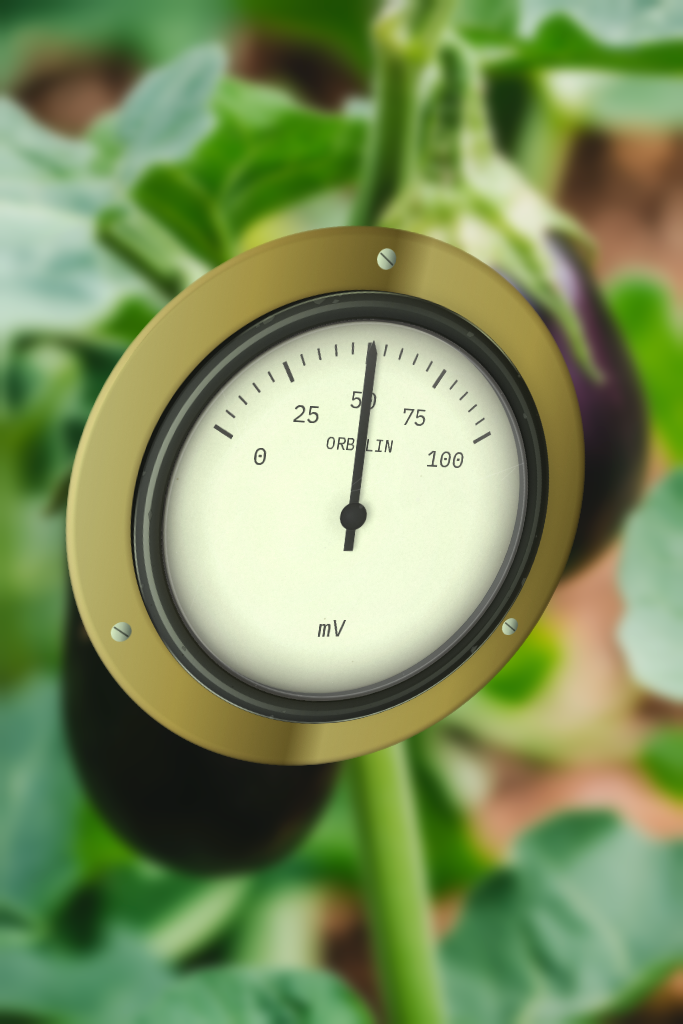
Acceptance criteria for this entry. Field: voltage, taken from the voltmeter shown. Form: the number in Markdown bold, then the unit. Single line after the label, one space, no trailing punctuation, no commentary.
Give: **50** mV
